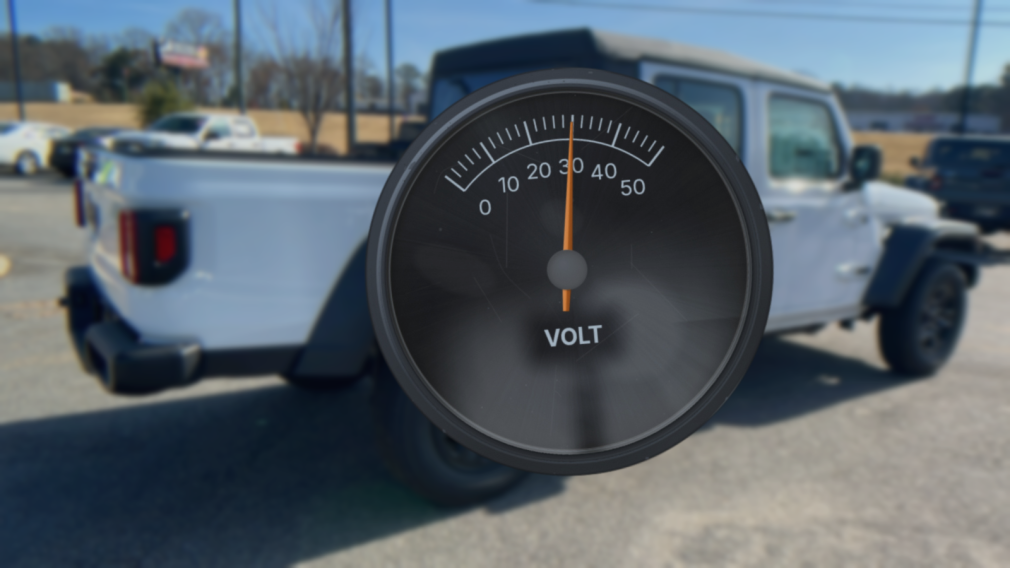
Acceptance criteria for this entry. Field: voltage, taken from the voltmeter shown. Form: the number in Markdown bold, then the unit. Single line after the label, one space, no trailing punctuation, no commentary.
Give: **30** V
